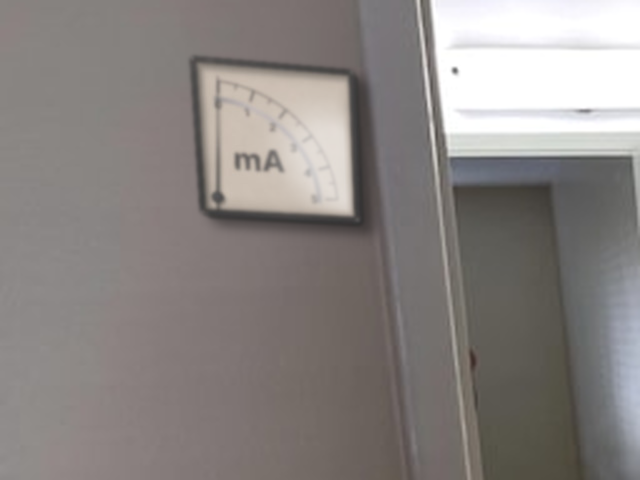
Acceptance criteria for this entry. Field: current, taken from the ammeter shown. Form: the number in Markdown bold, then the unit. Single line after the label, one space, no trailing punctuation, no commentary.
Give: **0** mA
